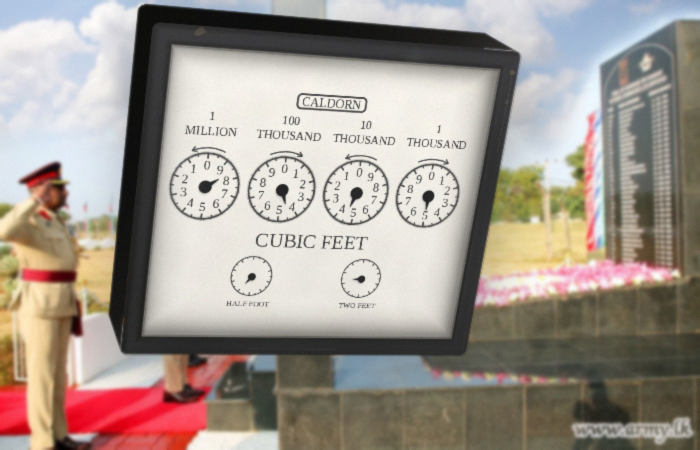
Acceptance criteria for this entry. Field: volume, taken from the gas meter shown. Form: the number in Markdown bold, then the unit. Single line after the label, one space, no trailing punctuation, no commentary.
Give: **844500** ft³
